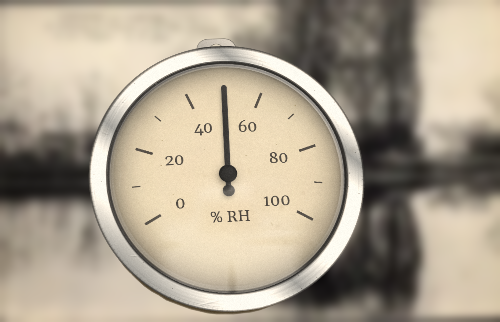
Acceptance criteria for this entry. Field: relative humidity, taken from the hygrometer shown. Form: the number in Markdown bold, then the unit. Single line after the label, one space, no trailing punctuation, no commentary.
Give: **50** %
